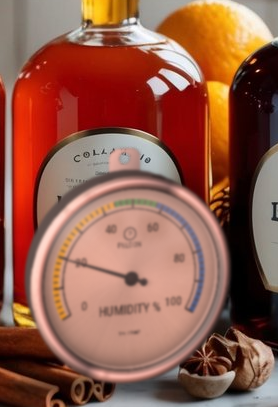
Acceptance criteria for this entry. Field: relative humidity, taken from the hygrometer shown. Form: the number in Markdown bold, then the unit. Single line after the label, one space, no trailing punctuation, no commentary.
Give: **20** %
